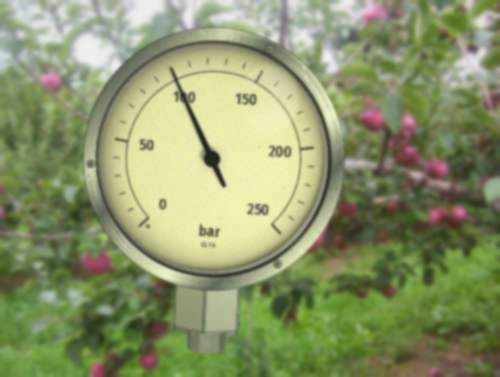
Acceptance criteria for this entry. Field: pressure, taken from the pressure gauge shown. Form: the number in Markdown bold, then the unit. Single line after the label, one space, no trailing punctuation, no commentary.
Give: **100** bar
